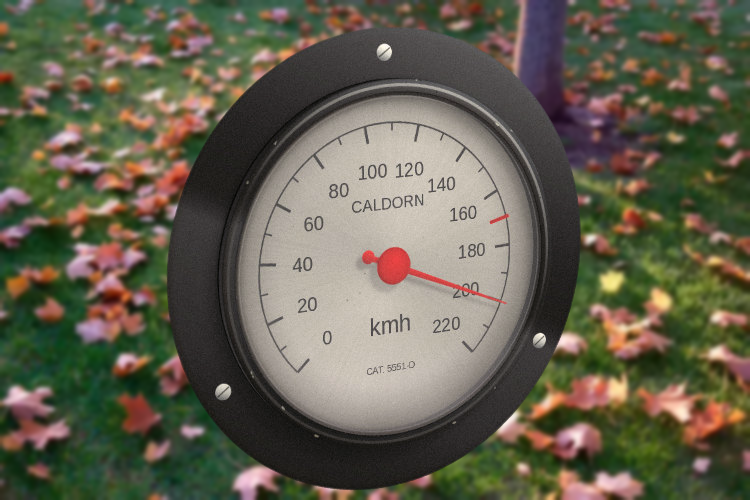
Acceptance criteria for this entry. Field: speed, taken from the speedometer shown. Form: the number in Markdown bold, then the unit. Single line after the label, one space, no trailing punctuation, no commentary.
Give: **200** km/h
